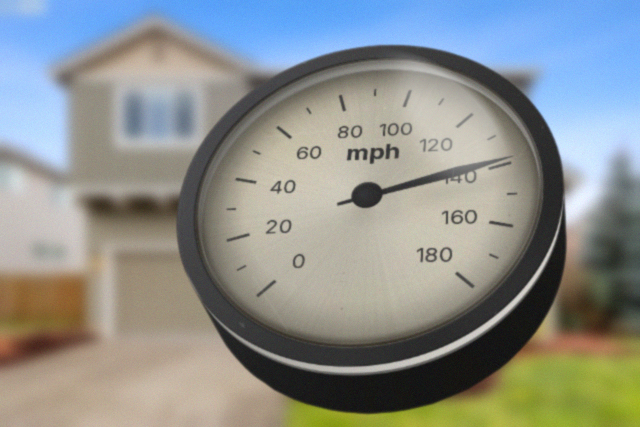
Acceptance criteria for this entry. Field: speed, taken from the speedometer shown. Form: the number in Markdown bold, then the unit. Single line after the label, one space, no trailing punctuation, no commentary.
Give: **140** mph
